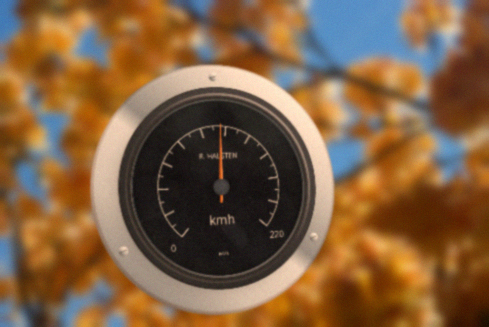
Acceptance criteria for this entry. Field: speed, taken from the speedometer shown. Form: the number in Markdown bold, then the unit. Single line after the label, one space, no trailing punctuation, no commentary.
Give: **115** km/h
